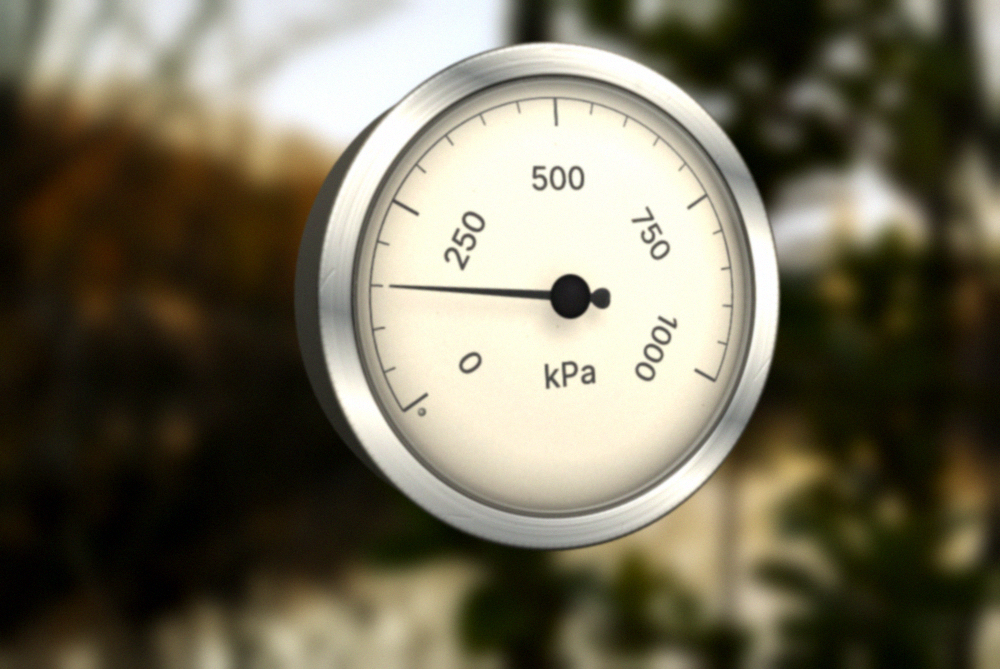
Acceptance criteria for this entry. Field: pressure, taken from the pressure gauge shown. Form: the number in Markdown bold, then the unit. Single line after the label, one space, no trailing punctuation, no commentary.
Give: **150** kPa
